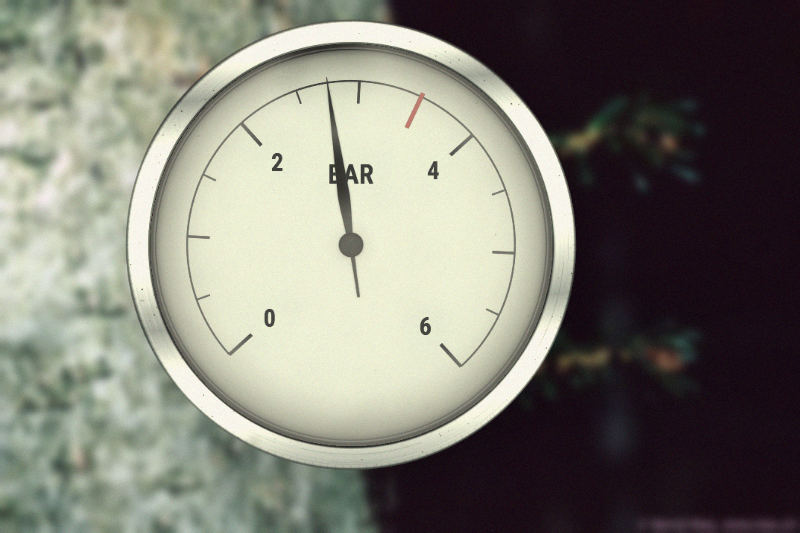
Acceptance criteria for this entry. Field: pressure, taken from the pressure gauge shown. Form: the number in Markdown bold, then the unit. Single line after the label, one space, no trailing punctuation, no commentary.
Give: **2.75** bar
